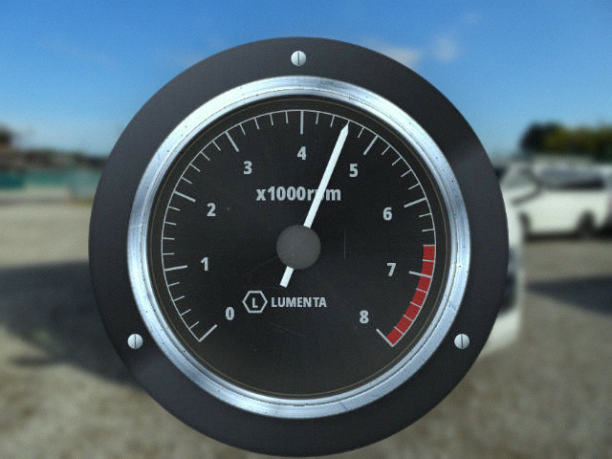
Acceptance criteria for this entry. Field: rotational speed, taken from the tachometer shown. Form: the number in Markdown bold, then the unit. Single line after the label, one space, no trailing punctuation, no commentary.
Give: **4600** rpm
